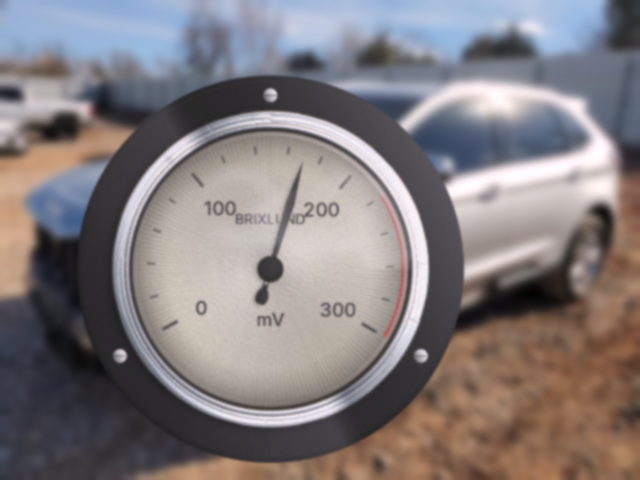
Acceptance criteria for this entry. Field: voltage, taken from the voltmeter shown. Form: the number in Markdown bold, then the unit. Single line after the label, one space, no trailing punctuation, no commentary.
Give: **170** mV
